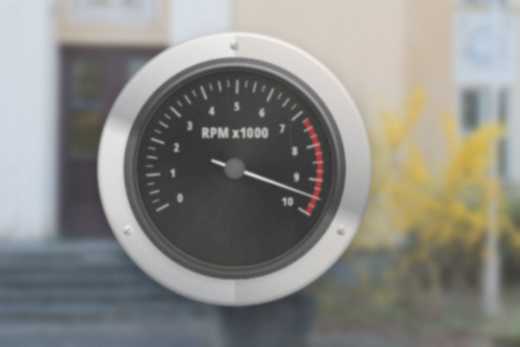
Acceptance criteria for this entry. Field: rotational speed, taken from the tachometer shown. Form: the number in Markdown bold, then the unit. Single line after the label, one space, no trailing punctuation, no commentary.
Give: **9500** rpm
